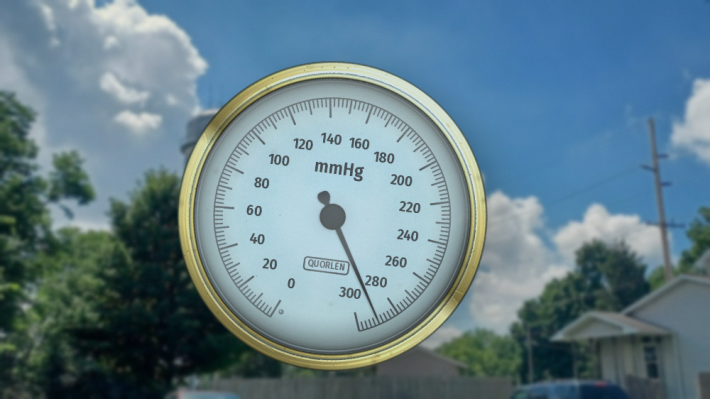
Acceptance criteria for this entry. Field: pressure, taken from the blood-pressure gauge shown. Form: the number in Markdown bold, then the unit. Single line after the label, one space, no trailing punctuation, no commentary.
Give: **290** mmHg
